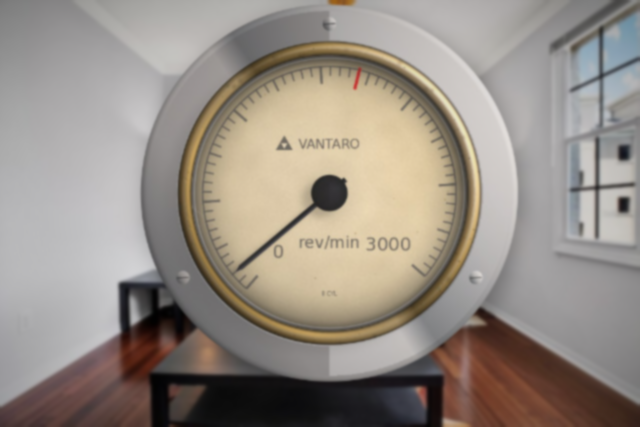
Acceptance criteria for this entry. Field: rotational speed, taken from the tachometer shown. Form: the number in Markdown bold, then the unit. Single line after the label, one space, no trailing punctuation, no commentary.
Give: **100** rpm
